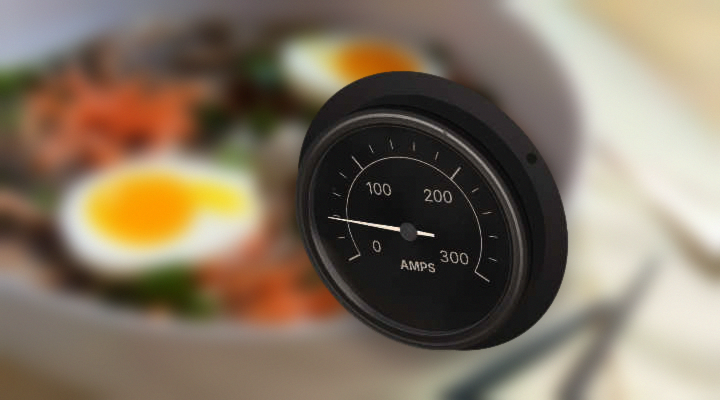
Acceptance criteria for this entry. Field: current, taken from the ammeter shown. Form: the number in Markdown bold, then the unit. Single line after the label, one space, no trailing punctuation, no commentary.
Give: **40** A
